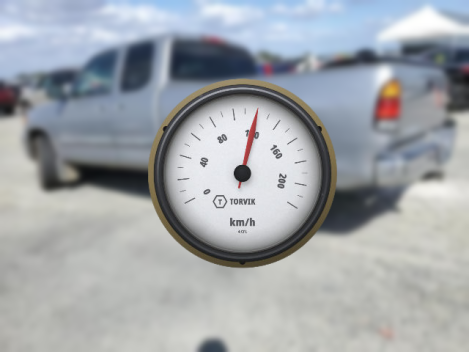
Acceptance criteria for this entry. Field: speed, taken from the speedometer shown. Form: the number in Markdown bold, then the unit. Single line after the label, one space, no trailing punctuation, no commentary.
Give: **120** km/h
